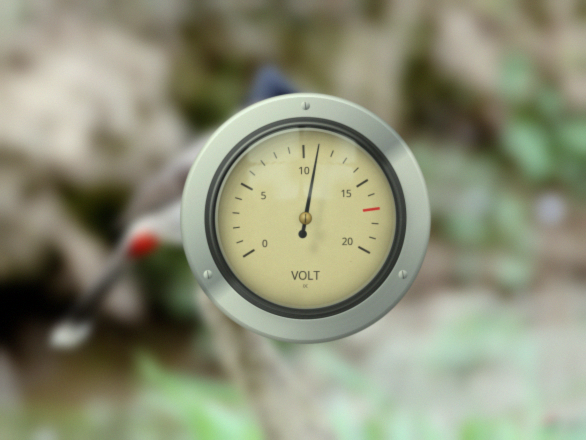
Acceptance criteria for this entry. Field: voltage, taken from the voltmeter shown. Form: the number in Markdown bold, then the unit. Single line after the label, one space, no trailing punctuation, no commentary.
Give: **11** V
